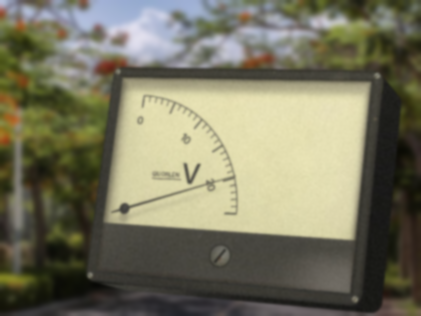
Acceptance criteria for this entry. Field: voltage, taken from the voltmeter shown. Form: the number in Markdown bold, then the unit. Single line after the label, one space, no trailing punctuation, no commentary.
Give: **20** V
